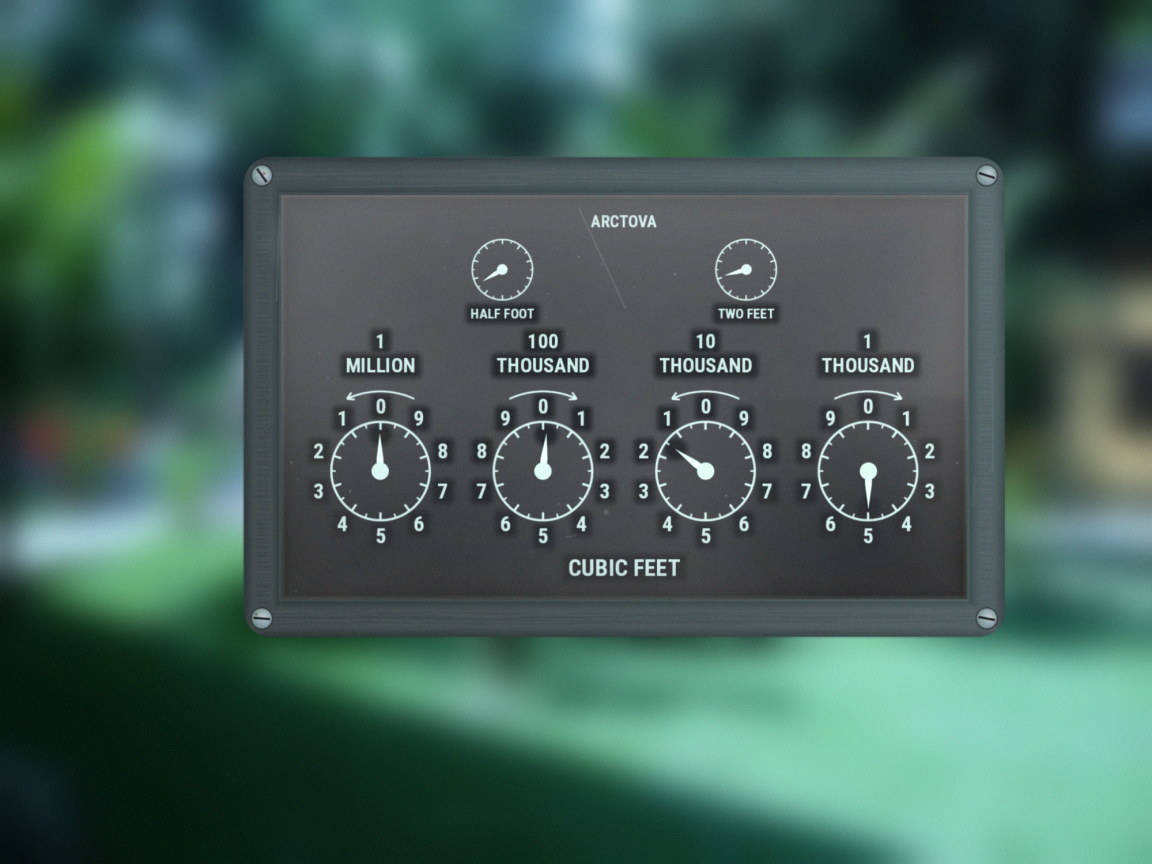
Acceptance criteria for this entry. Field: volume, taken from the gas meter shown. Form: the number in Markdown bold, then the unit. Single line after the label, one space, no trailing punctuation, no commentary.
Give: **1500** ft³
